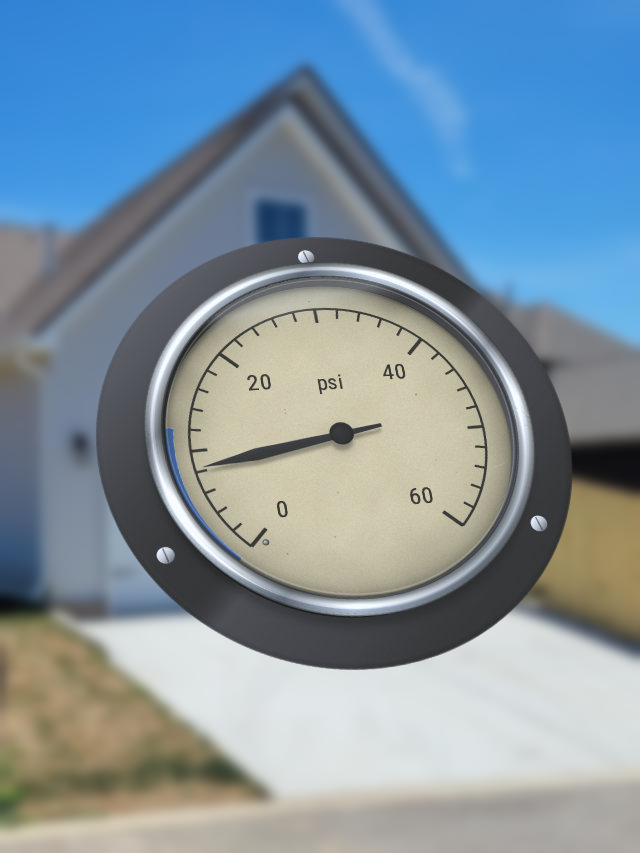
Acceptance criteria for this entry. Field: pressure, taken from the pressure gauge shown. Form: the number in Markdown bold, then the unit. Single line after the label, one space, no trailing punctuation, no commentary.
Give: **8** psi
